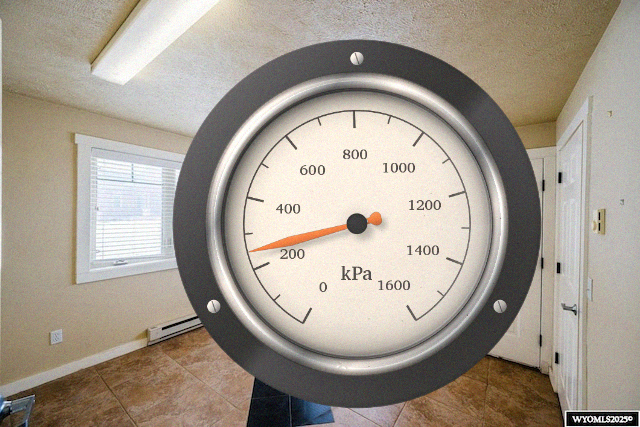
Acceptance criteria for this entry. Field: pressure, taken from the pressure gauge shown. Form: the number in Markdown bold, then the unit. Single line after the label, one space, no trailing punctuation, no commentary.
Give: **250** kPa
